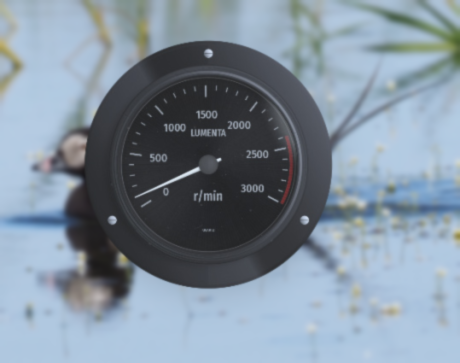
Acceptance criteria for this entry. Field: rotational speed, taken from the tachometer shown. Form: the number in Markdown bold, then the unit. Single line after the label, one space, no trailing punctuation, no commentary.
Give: **100** rpm
